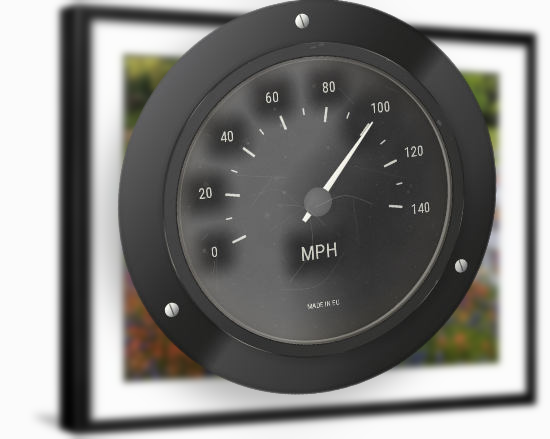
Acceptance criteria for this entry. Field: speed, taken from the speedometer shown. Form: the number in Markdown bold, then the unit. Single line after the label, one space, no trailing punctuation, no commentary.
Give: **100** mph
